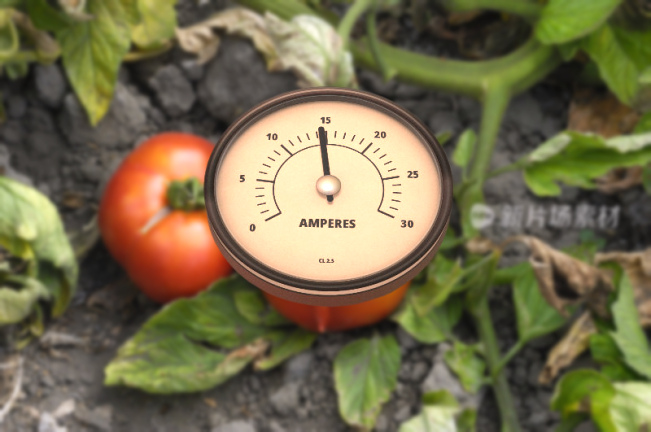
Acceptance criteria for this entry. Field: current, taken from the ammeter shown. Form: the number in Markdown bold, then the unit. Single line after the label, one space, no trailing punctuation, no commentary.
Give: **14.5** A
